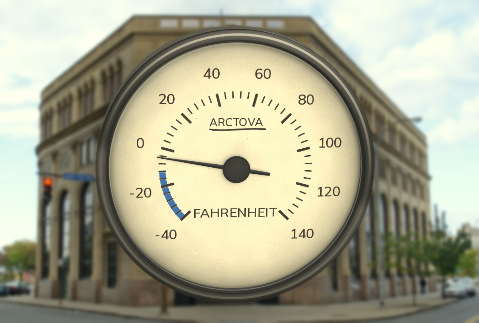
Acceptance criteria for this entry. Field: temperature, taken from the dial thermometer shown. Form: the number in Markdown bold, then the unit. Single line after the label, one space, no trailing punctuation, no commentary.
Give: **-4** °F
